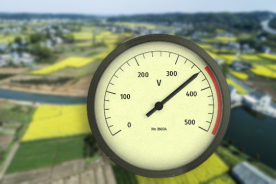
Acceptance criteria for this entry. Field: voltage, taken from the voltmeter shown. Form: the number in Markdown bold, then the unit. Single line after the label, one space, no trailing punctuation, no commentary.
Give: **360** V
